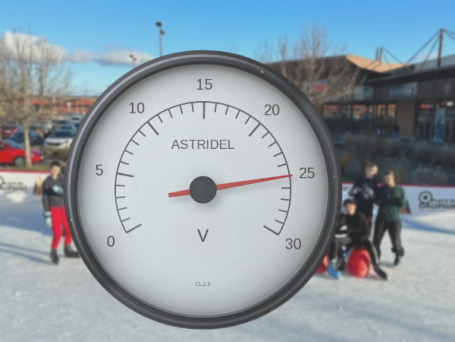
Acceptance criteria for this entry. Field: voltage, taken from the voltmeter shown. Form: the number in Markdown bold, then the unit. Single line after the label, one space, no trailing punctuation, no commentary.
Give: **25** V
